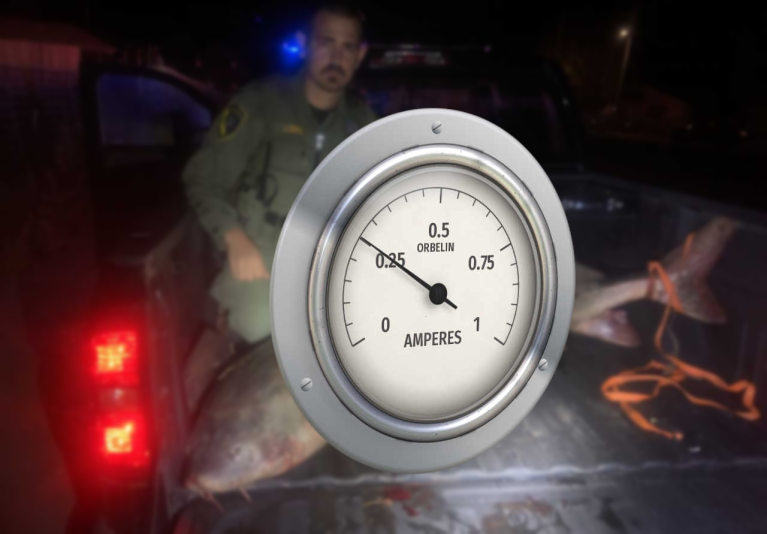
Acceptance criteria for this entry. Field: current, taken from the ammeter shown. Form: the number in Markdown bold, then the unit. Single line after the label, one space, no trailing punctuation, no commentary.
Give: **0.25** A
